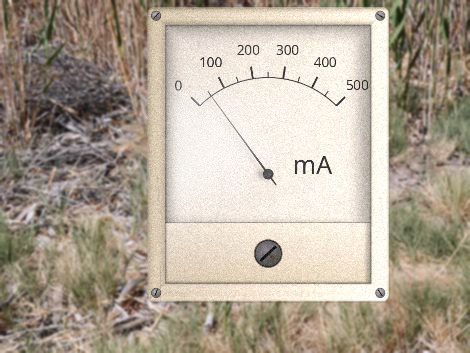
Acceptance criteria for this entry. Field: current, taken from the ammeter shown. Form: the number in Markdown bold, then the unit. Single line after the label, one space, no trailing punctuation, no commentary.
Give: **50** mA
